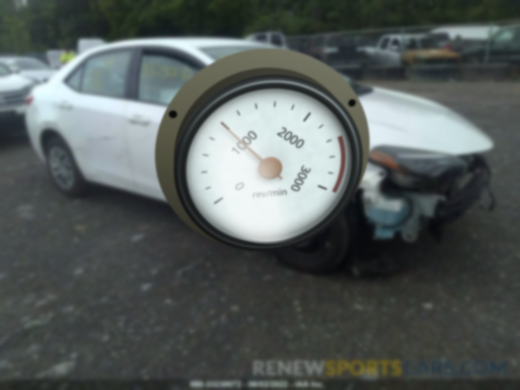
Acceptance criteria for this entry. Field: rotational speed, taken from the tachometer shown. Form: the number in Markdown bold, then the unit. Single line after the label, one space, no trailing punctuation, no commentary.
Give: **1000** rpm
